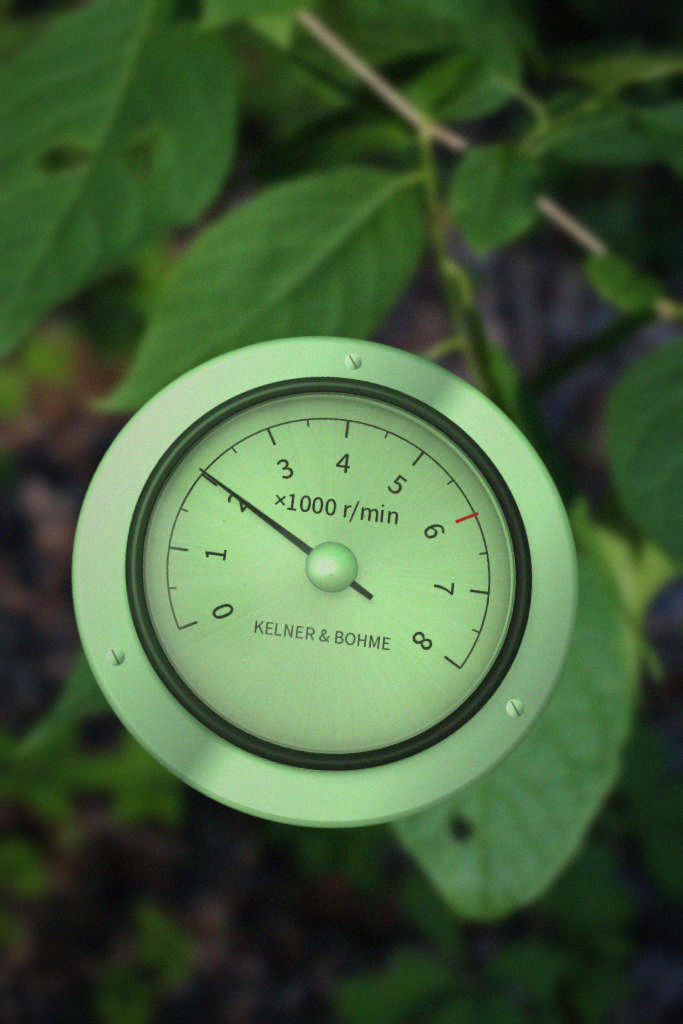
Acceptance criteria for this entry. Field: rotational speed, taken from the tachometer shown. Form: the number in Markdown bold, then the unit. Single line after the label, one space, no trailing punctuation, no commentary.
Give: **2000** rpm
